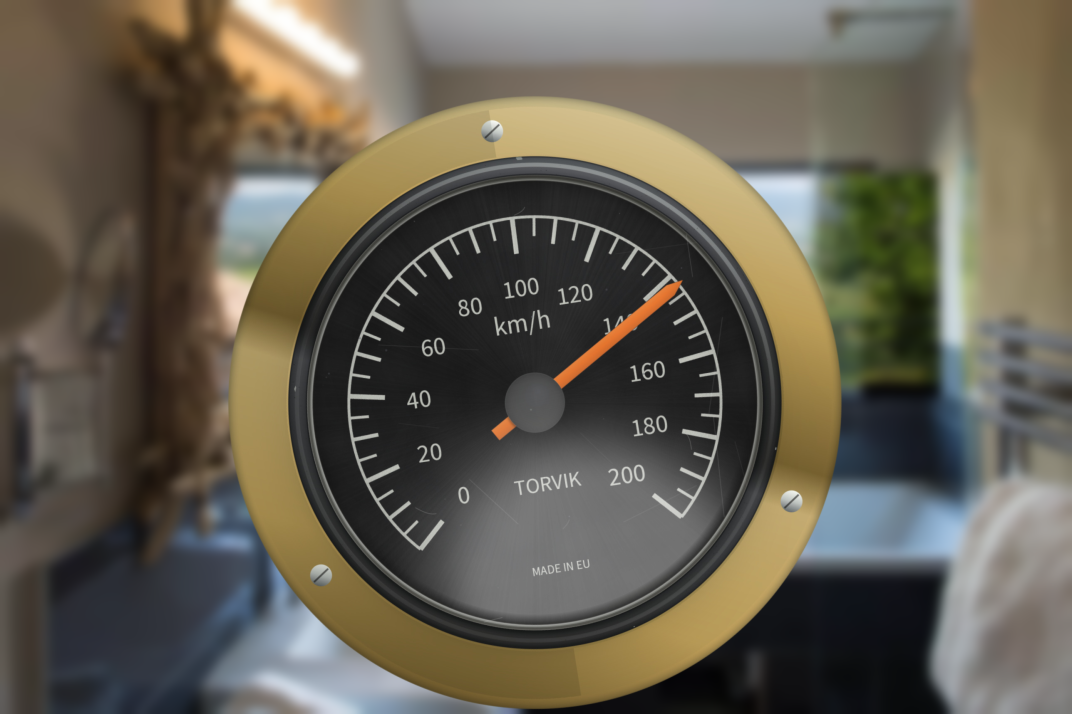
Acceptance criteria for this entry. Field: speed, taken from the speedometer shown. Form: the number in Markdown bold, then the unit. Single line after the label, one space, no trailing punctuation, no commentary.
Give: **142.5** km/h
